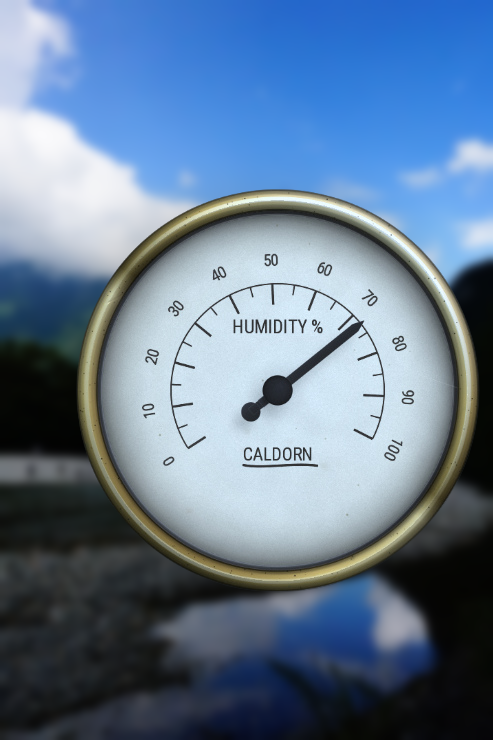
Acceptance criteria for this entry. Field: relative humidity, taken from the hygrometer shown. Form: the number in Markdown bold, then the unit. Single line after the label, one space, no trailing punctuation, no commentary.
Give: **72.5** %
